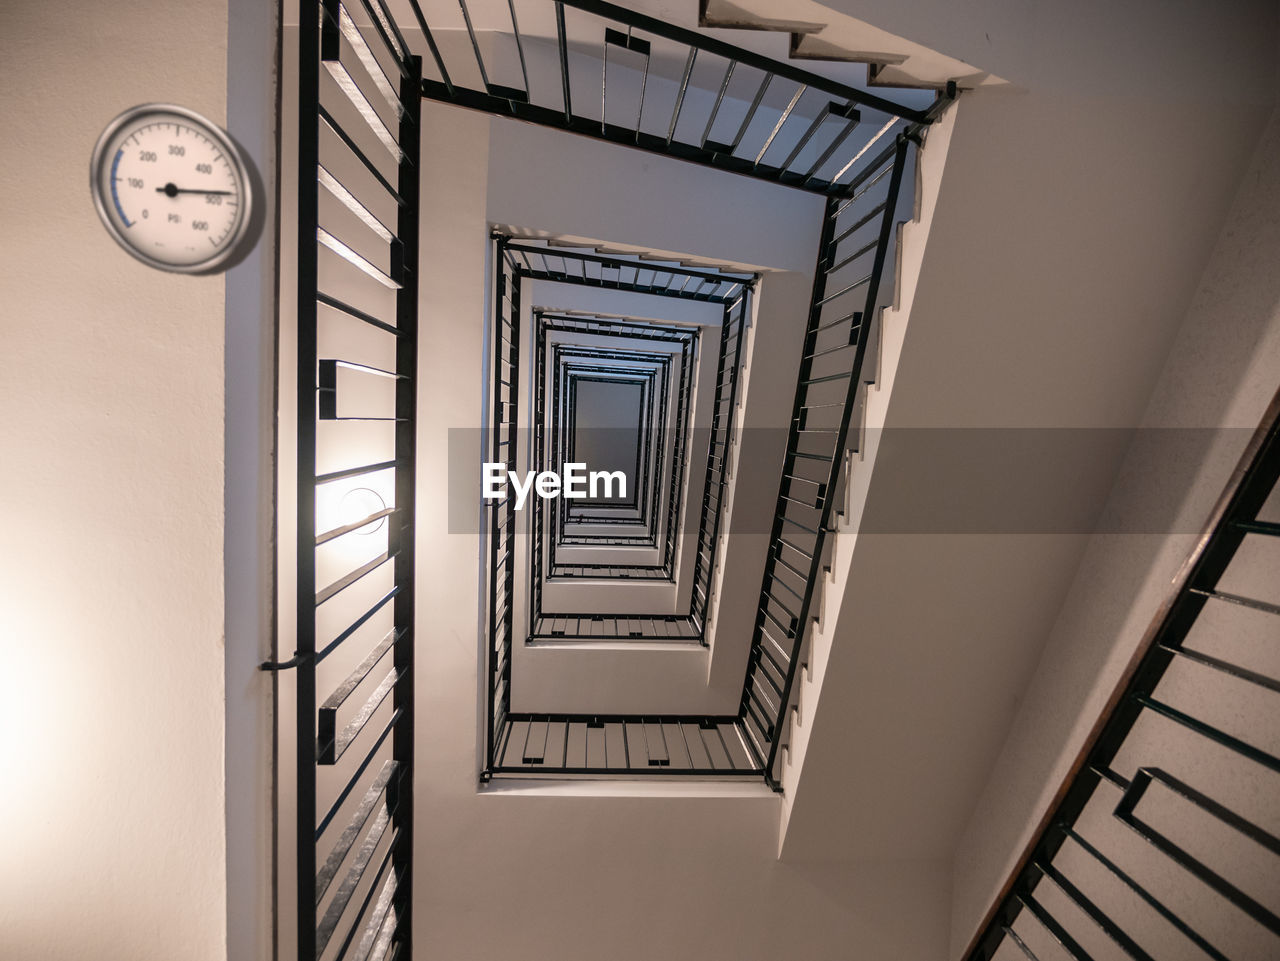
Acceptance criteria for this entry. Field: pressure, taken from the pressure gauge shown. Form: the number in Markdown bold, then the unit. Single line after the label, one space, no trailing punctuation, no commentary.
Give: **480** psi
